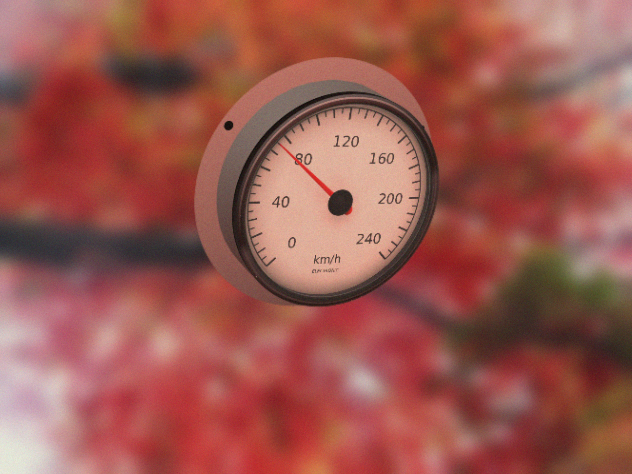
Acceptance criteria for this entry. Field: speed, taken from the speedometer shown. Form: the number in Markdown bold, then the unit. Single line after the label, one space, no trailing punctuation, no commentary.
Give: **75** km/h
